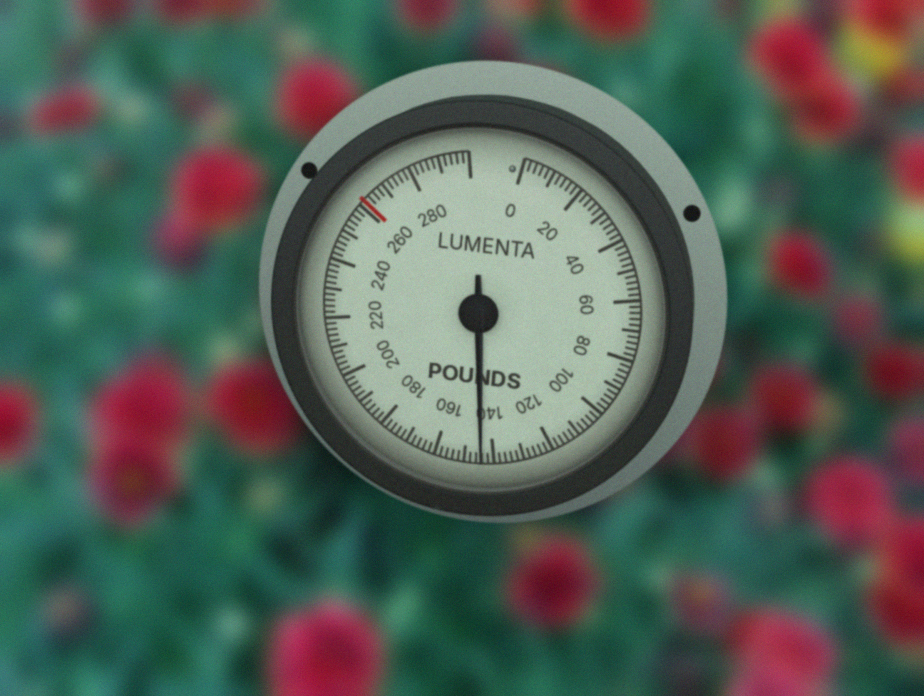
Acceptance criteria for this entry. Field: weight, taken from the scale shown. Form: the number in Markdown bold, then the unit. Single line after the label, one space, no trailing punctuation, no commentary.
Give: **144** lb
